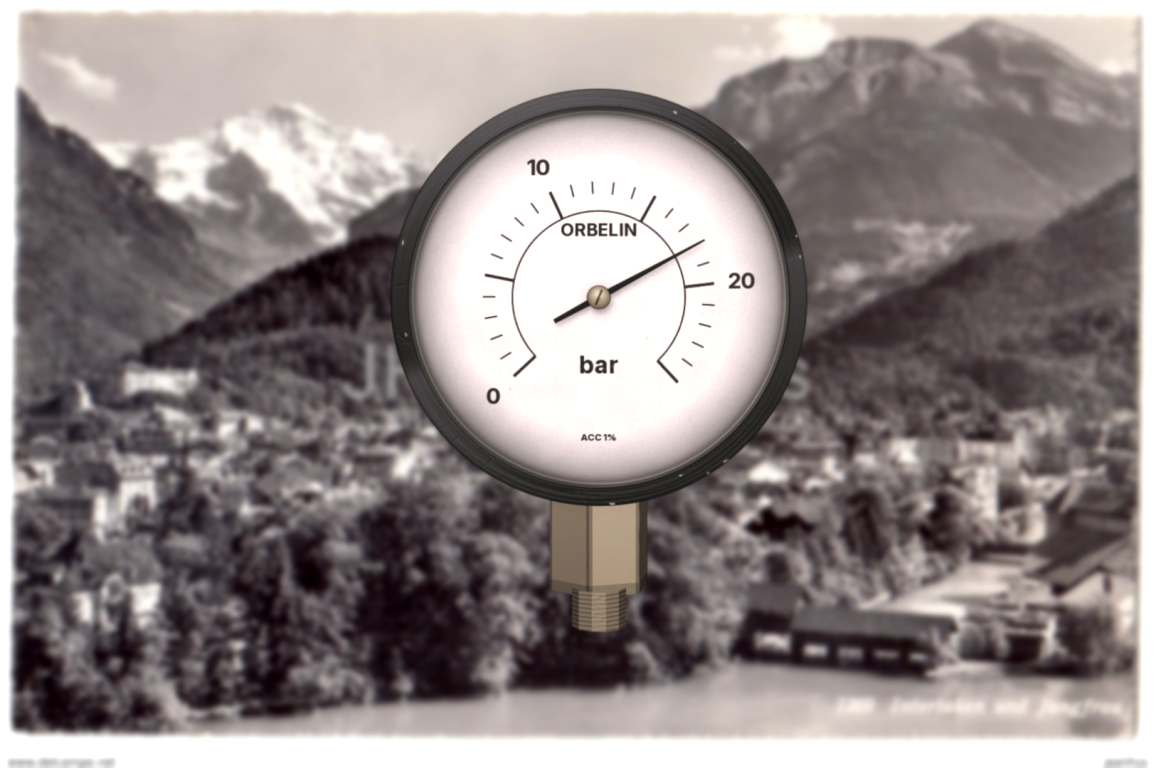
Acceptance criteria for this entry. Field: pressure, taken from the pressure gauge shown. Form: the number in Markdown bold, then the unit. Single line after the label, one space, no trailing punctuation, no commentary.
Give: **18** bar
